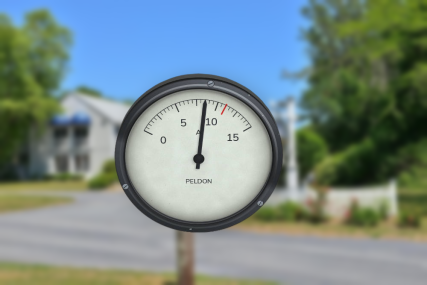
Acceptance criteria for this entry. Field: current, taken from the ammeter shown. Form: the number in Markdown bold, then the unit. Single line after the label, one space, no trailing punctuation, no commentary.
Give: **8.5** A
